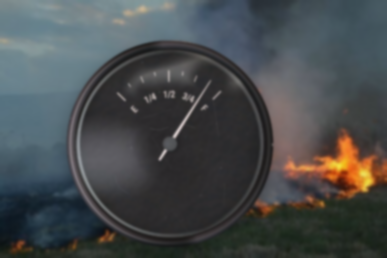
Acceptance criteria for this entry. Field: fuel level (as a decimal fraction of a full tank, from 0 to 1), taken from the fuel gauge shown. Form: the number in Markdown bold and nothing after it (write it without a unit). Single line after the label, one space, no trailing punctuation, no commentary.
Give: **0.875**
